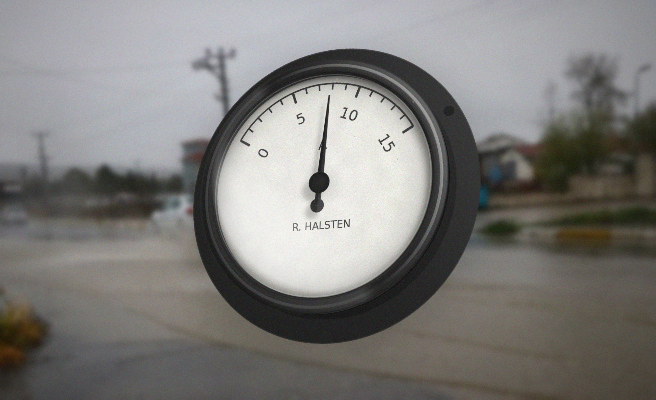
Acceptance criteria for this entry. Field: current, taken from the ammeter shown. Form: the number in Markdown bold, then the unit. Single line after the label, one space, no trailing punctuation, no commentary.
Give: **8** A
